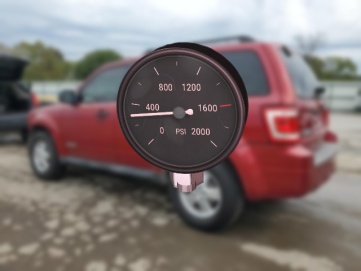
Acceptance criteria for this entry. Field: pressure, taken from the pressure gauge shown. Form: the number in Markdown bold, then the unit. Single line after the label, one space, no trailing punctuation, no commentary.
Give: **300** psi
